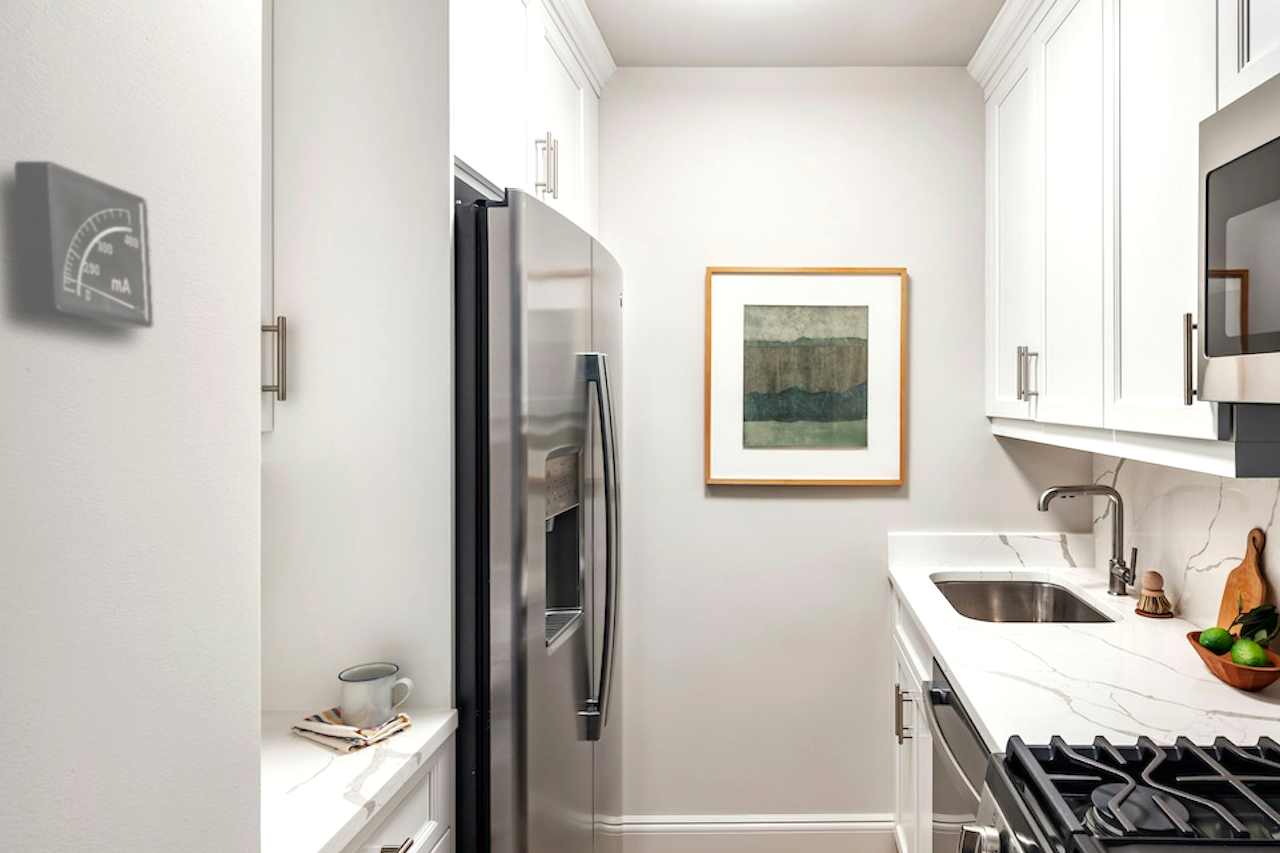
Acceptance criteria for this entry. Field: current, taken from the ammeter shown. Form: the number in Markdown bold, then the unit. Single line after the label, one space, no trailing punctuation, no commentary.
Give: **100** mA
